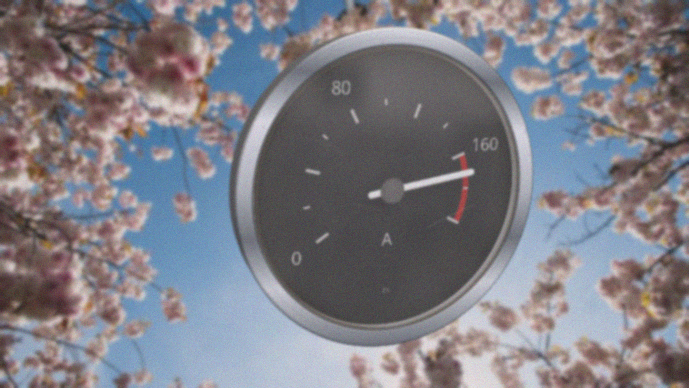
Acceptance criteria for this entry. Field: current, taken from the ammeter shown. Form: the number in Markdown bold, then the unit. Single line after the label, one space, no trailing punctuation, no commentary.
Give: **170** A
